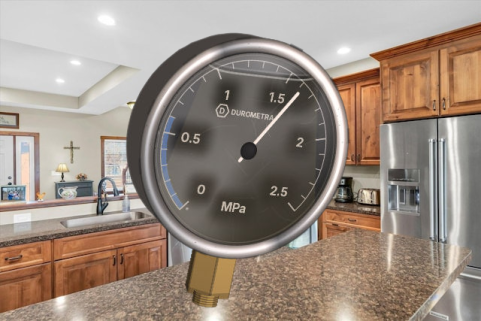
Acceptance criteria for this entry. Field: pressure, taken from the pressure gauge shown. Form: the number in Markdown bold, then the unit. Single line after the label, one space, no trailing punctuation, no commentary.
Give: **1.6** MPa
